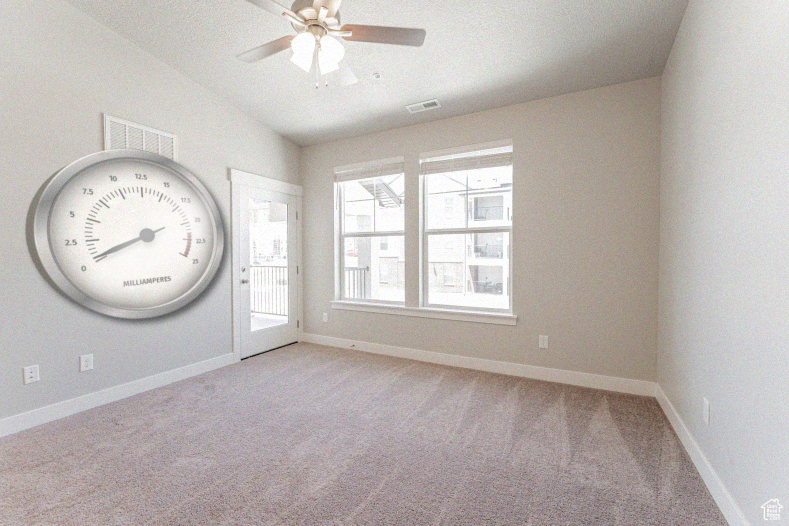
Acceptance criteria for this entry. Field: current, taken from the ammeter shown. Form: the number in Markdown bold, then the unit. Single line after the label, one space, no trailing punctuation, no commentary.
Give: **0.5** mA
